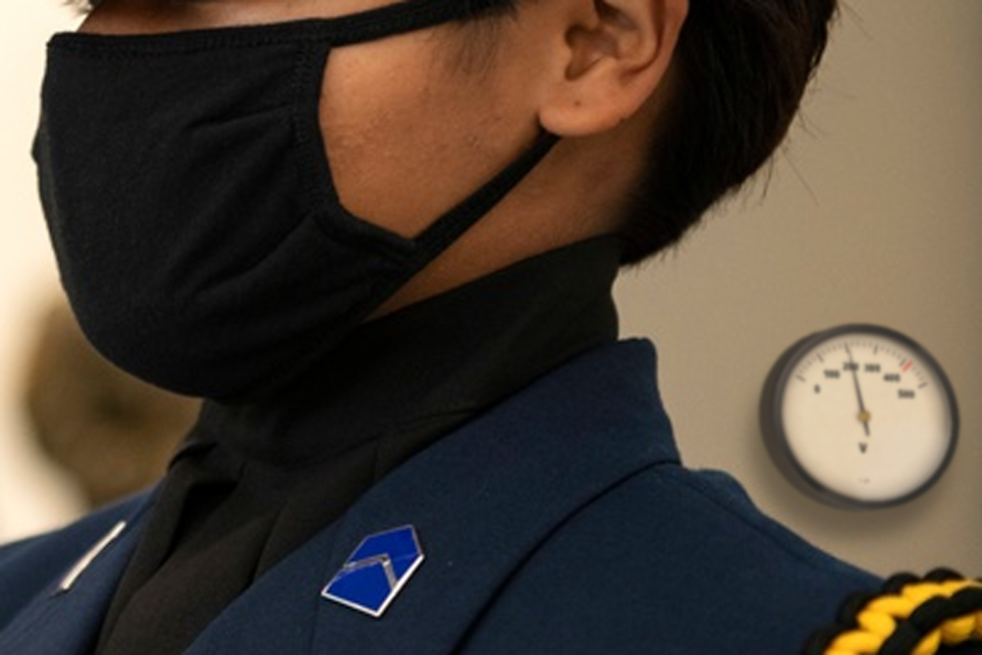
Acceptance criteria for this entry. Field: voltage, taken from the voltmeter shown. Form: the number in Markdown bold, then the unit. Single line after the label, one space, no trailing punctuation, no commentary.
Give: **200** V
